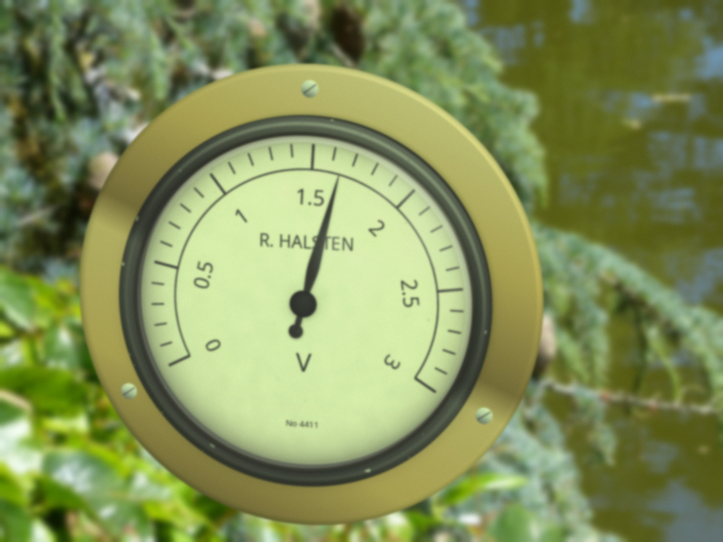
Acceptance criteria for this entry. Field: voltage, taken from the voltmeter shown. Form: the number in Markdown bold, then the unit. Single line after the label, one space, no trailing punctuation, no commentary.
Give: **1.65** V
